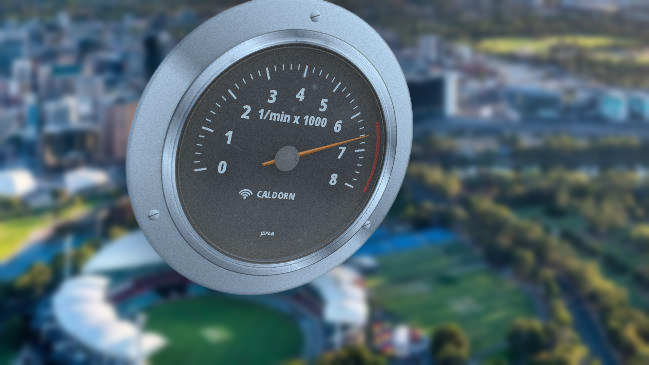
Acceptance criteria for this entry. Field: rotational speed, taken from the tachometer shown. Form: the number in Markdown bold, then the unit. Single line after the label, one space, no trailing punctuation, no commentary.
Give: **6600** rpm
